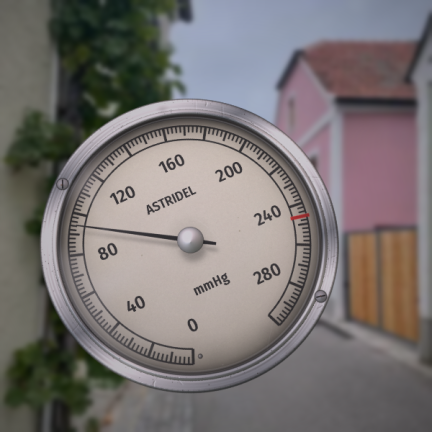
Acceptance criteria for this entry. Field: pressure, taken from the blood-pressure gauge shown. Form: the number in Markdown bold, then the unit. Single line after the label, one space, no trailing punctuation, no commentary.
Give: **94** mmHg
